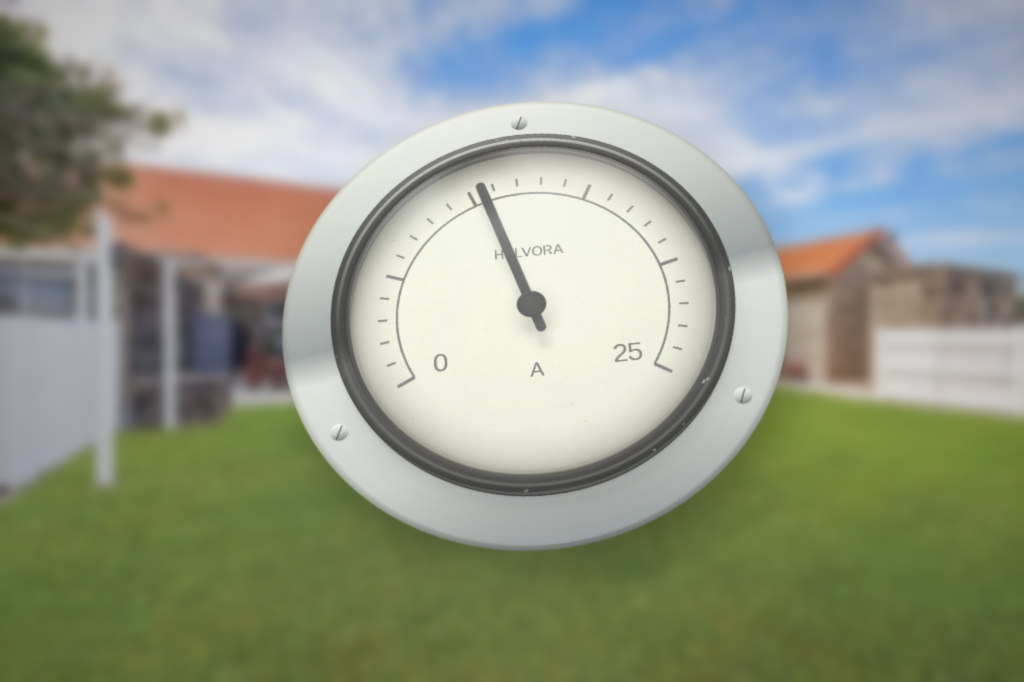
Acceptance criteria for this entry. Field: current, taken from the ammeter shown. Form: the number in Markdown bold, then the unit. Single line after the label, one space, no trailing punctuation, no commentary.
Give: **10.5** A
